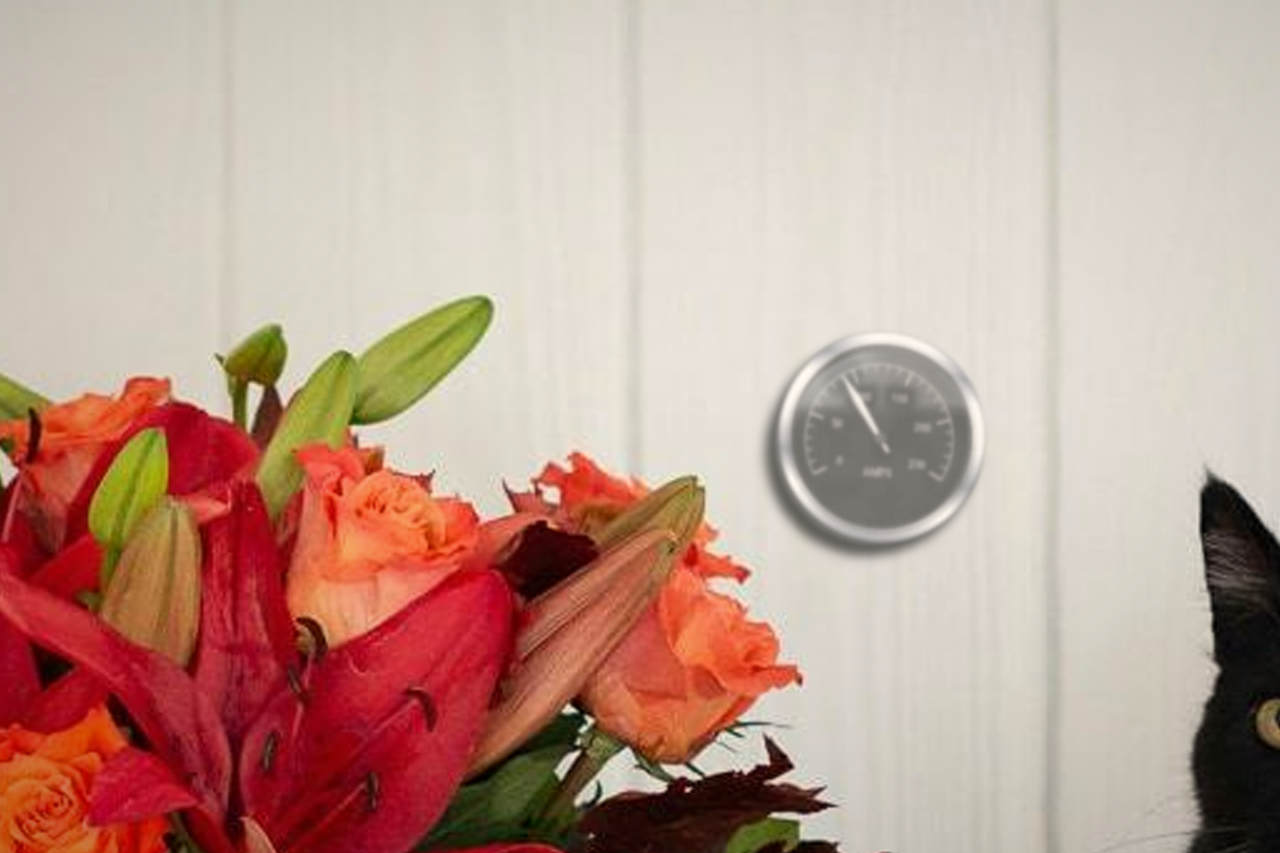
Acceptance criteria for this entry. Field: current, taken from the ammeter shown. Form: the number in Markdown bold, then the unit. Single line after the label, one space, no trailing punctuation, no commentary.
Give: **90** A
